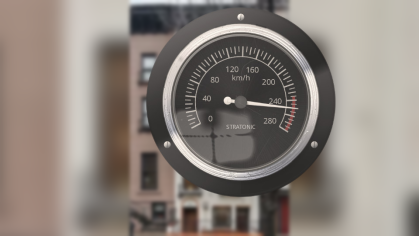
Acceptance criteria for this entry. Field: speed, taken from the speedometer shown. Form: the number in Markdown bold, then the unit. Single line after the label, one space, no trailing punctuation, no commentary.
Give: **250** km/h
